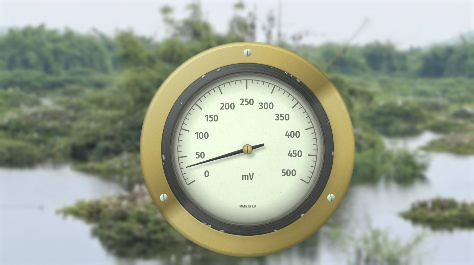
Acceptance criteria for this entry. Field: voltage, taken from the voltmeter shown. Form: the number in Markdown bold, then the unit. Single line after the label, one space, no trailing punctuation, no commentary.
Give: **30** mV
